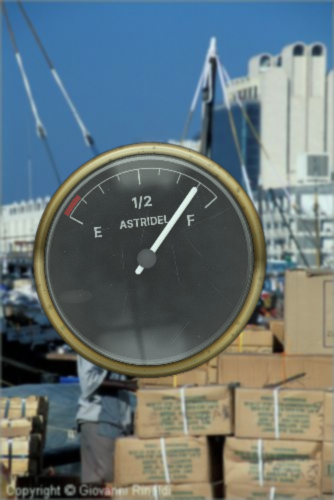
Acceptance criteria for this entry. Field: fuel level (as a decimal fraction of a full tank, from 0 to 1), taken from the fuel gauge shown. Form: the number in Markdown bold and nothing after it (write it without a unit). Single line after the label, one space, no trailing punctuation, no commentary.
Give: **0.875**
